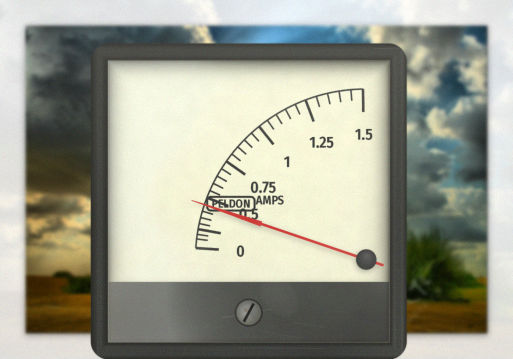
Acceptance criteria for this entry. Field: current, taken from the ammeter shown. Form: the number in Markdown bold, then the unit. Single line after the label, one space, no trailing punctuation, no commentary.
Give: **0.45** A
